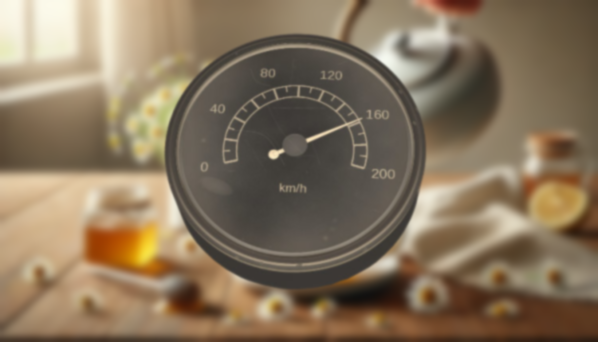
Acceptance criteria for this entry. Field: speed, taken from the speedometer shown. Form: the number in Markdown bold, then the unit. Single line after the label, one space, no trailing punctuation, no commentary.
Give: **160** km/h
